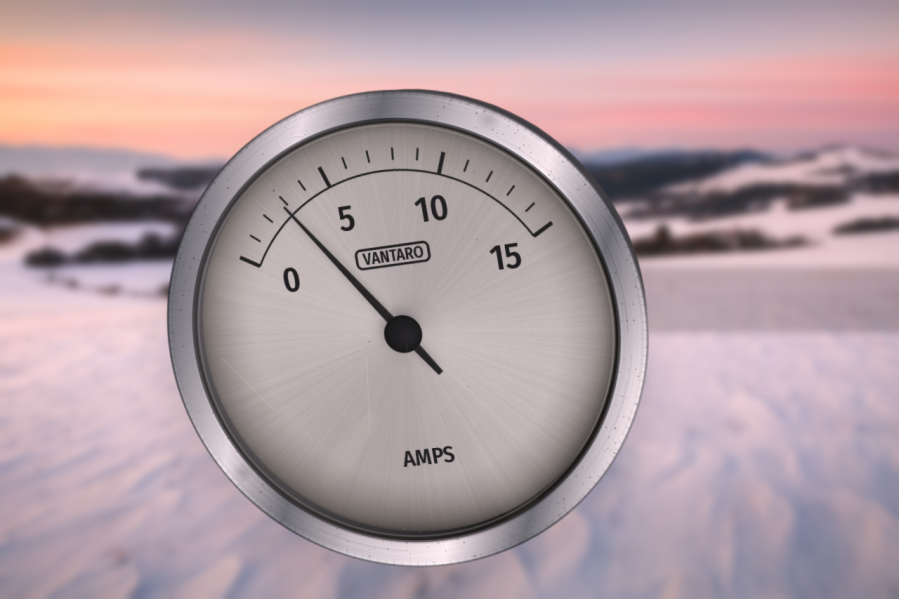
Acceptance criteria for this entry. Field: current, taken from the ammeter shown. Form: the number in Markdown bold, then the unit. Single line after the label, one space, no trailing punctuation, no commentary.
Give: **3** A
